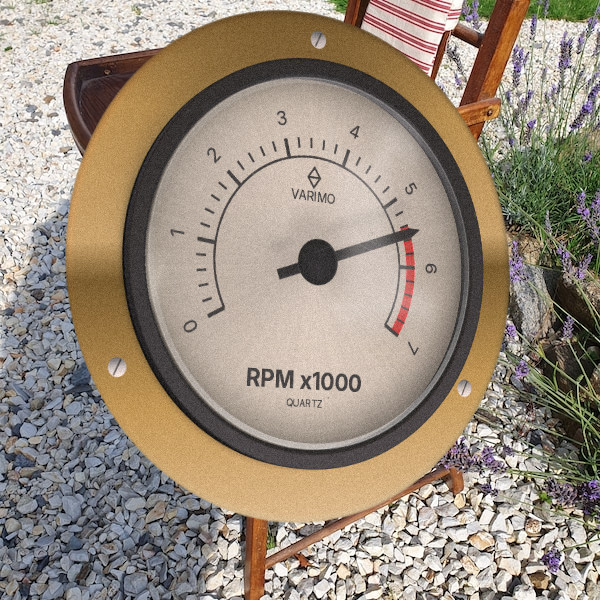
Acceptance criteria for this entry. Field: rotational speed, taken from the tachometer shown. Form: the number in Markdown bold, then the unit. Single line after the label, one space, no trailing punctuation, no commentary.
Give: **5500** rpm
